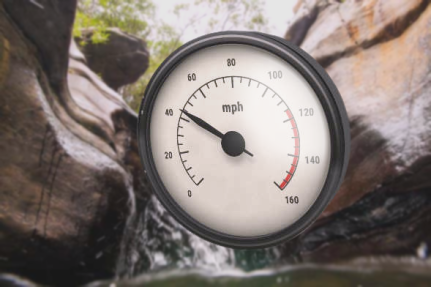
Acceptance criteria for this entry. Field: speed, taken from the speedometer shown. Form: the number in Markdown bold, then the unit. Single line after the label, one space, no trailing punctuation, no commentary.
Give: **45** mph
